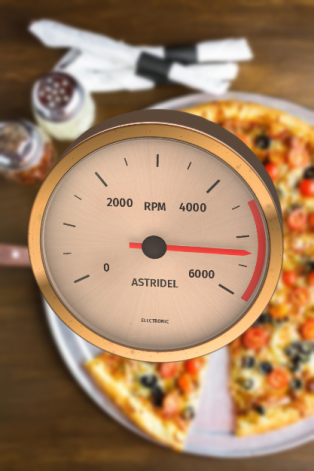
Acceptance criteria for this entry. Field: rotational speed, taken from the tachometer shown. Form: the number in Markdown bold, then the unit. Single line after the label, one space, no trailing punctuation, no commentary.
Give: **5250** rpm
